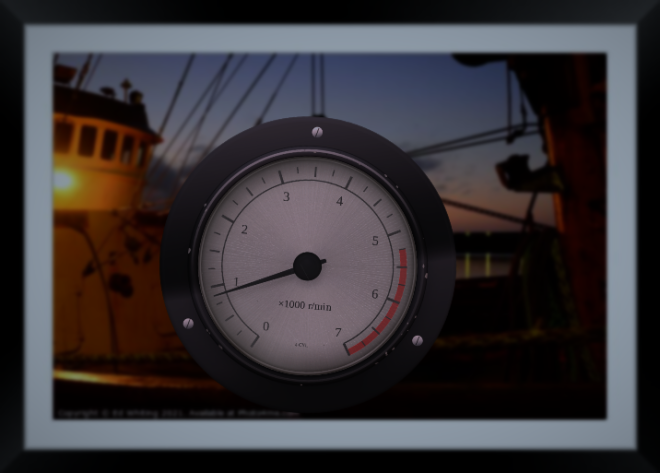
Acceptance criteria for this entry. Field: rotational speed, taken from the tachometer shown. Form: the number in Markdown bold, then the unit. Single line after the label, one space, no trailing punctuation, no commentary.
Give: **875** rpm
